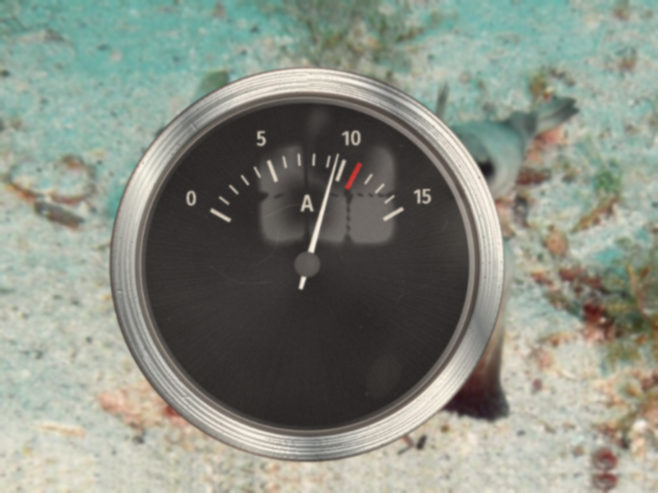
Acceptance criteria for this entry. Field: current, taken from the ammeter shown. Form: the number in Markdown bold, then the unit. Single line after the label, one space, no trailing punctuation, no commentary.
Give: **9.5** A
